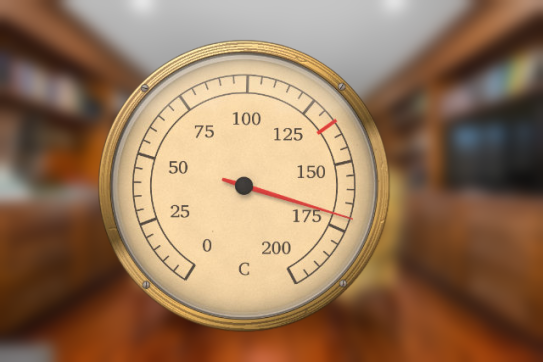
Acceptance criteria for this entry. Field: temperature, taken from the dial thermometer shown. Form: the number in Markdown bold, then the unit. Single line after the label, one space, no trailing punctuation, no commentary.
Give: **170** °C
